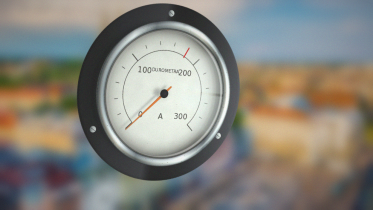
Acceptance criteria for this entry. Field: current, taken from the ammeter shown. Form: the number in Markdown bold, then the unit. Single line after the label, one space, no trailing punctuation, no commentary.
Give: **0** A
